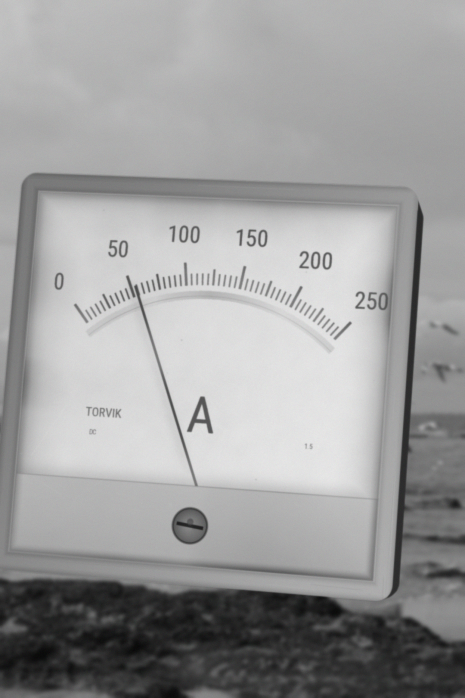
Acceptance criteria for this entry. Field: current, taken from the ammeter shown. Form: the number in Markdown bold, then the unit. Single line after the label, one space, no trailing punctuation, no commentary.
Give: **55** A
